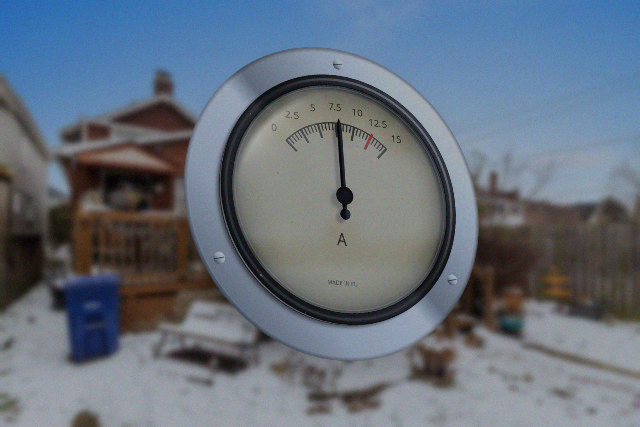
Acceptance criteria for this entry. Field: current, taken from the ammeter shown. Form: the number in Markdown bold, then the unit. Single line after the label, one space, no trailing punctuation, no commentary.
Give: **7.5** A
